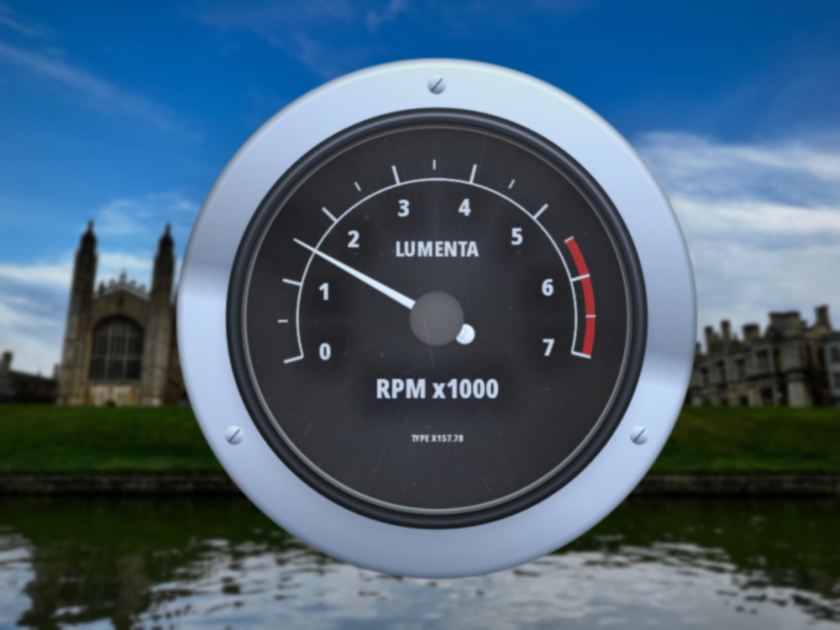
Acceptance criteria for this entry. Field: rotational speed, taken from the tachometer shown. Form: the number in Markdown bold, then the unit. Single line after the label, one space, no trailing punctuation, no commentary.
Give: **1500** rpm
